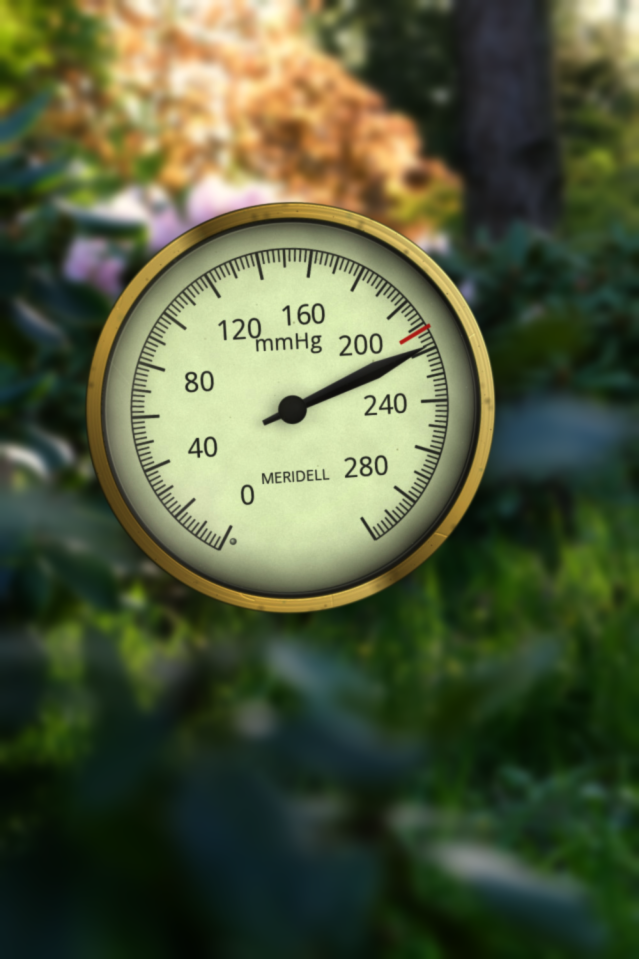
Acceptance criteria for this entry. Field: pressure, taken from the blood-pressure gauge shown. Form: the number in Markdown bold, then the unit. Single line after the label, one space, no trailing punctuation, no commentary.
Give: **218** mmHg
